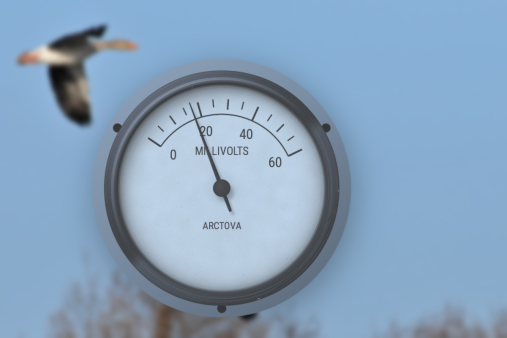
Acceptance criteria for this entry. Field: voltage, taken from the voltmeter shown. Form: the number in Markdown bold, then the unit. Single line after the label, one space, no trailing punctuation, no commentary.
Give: **17.5** mV
